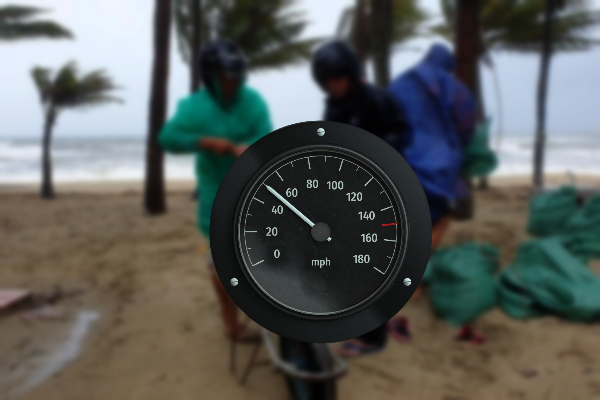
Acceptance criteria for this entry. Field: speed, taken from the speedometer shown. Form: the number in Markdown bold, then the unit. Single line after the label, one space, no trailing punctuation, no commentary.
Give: **50** mph
